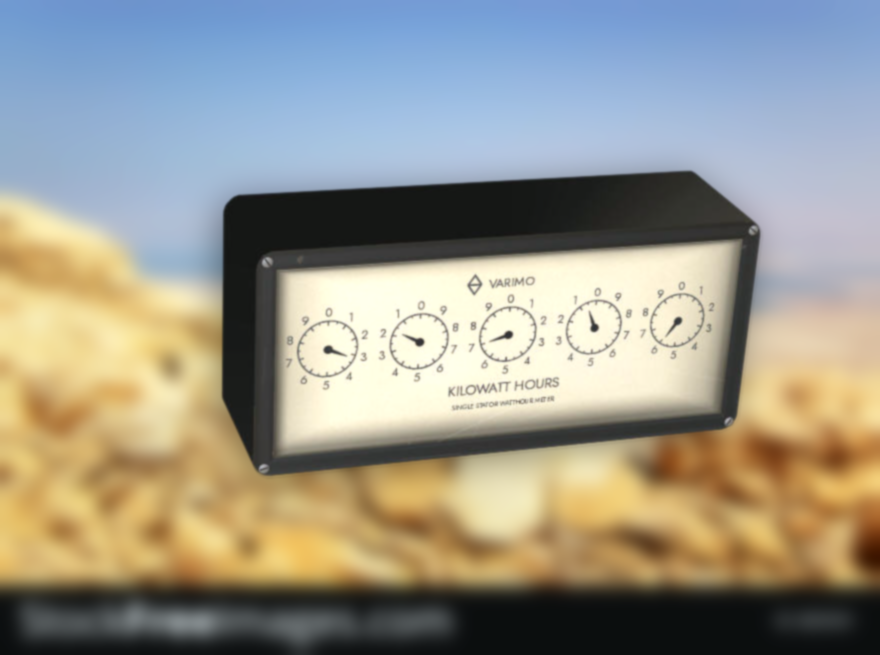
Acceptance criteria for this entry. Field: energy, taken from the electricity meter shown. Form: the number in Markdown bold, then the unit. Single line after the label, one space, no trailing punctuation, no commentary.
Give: **31706** kWh
